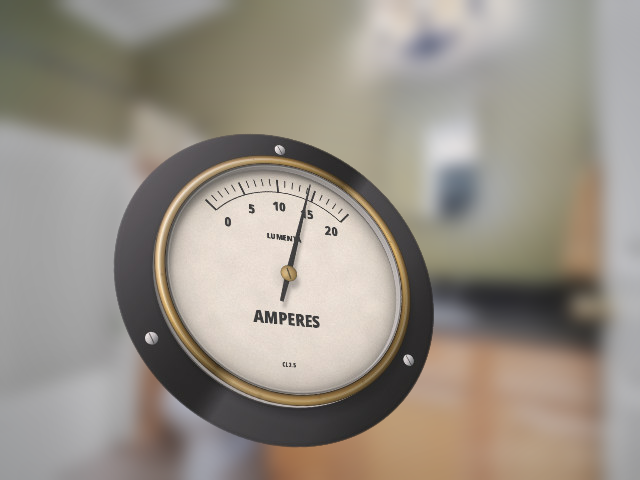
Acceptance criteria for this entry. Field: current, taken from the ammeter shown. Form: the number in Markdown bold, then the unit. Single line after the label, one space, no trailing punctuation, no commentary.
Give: **14** A
